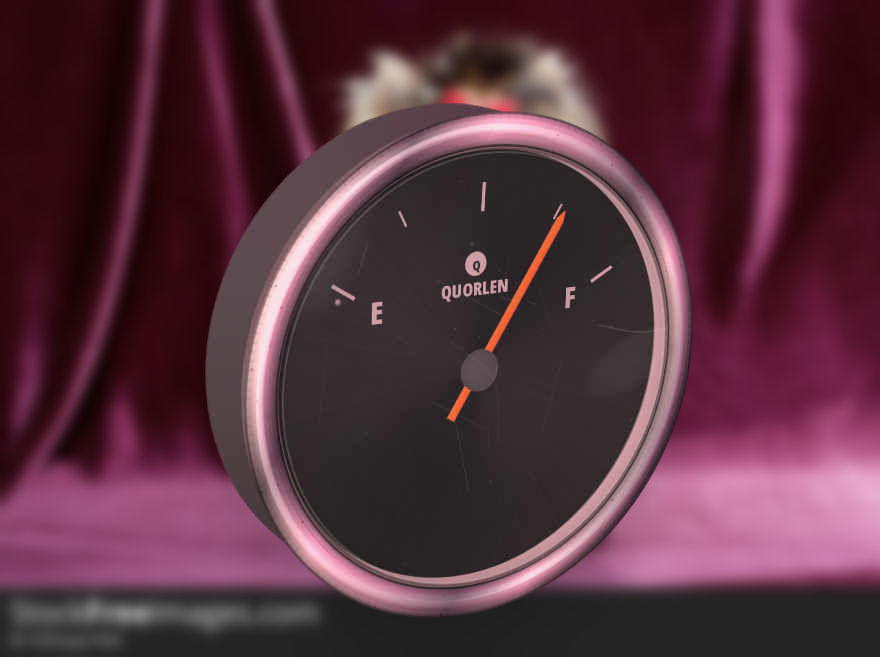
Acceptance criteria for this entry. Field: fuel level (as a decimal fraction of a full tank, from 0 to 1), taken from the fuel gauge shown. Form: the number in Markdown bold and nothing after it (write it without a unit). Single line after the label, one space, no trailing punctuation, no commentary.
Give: **0.75**
